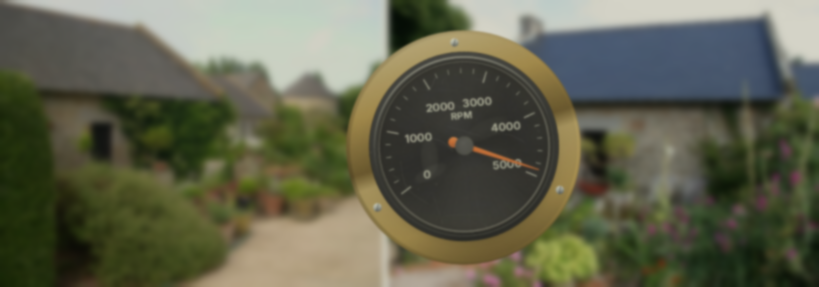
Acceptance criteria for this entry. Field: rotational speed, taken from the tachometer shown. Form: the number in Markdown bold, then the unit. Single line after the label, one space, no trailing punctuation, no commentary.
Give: **4900** rpm
